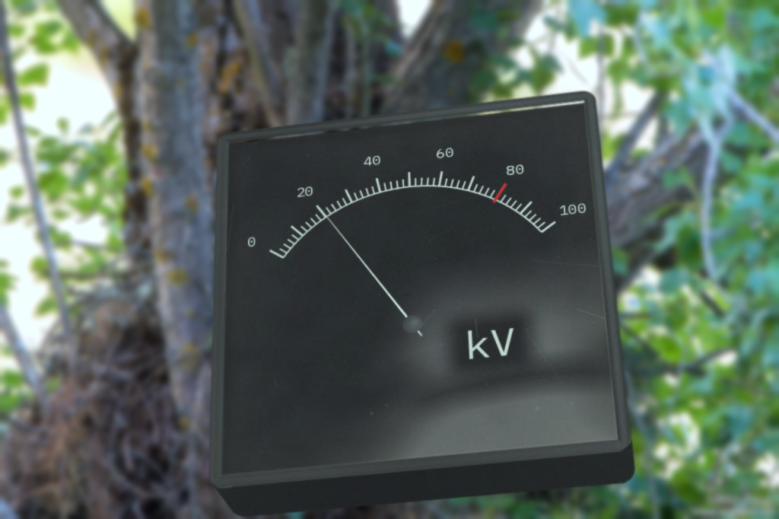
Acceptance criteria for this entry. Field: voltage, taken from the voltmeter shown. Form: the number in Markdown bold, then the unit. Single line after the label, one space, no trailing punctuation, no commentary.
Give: **20** kV
